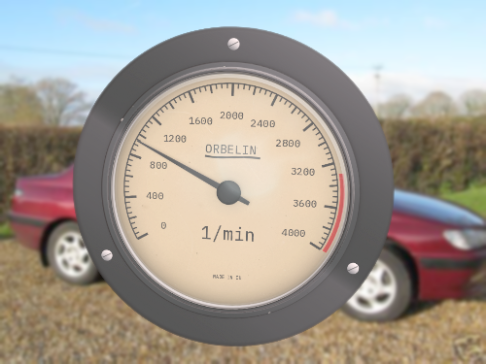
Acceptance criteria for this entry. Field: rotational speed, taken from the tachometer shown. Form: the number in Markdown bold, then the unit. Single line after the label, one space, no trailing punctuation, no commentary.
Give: **950** rpm
